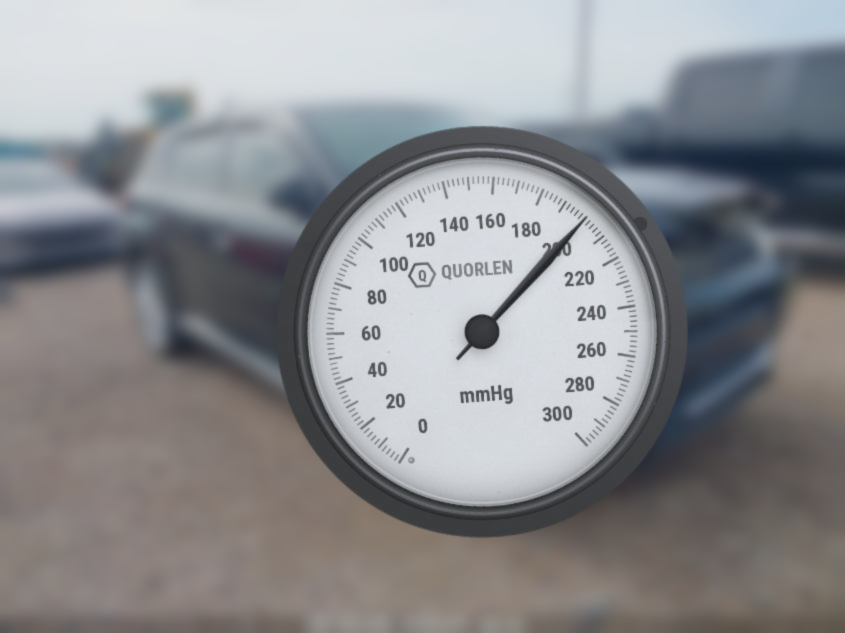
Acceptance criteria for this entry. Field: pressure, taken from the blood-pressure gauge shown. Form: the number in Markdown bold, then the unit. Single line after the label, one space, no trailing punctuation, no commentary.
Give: **200** mmHg
